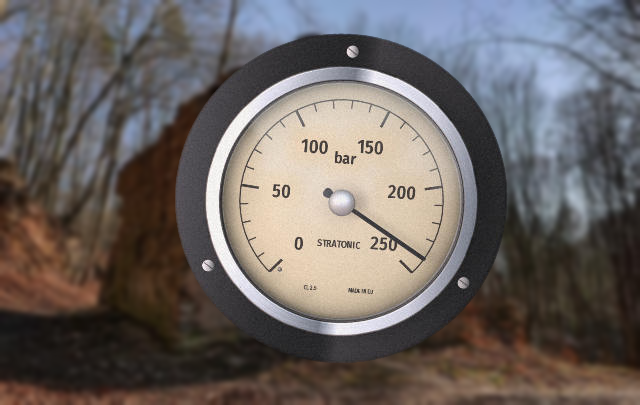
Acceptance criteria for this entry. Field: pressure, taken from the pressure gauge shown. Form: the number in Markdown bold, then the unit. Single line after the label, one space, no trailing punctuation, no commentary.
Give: **240** bar
